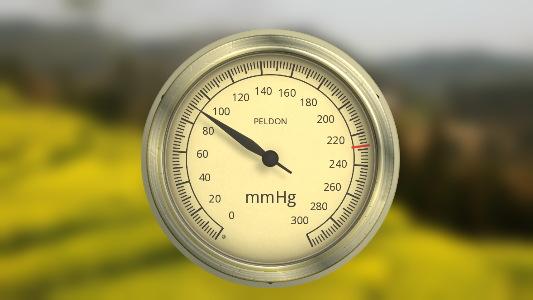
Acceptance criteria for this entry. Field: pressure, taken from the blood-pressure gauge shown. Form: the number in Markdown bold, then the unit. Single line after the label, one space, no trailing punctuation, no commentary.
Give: **90** mmHg
